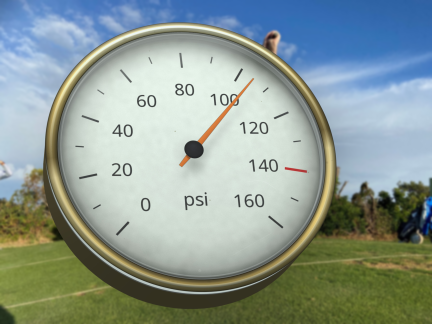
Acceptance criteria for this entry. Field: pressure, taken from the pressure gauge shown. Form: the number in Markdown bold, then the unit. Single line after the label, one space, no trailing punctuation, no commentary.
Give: **105** psi
